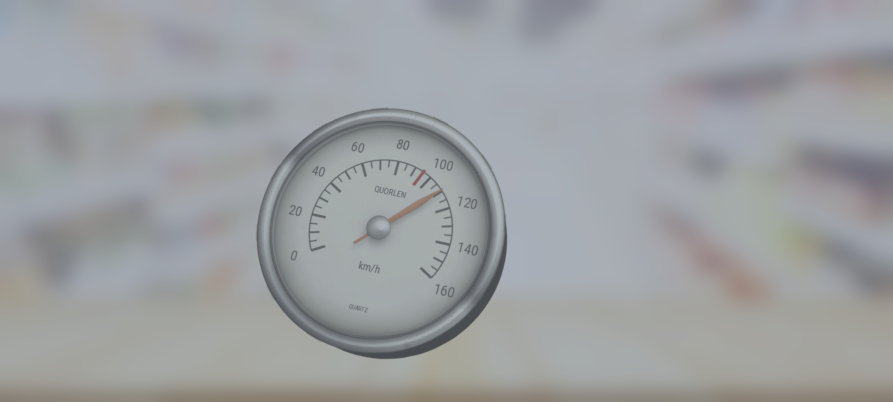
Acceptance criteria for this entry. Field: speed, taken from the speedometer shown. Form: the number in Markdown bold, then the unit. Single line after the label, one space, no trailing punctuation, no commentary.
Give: **110** km/h
